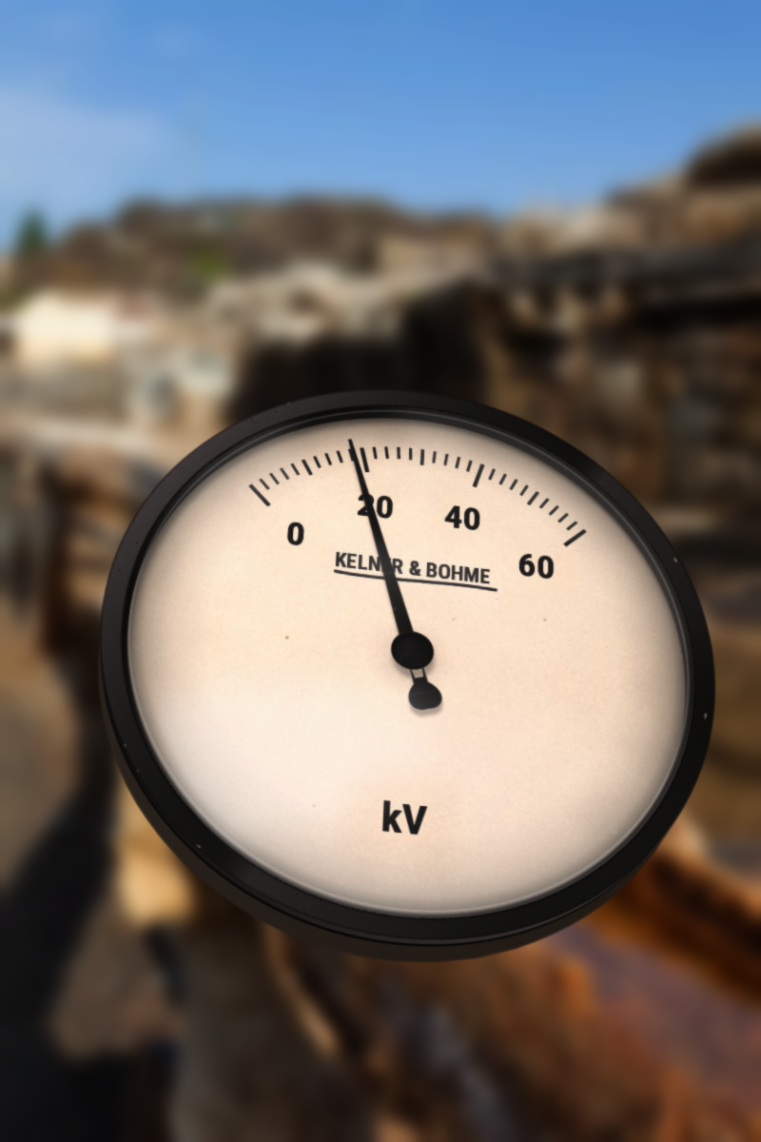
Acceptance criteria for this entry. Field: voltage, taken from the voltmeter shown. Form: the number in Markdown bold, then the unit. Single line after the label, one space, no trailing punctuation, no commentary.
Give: **18** kV
